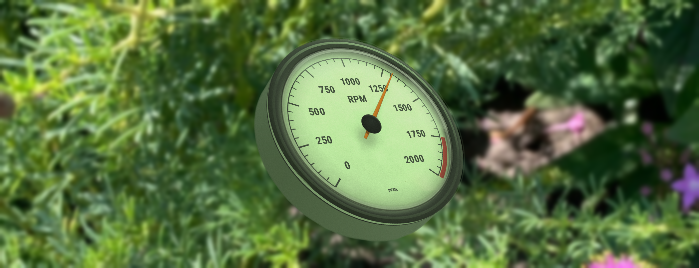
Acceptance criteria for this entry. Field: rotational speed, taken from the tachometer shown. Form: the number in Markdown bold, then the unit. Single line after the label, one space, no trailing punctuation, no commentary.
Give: **1300** rpm
